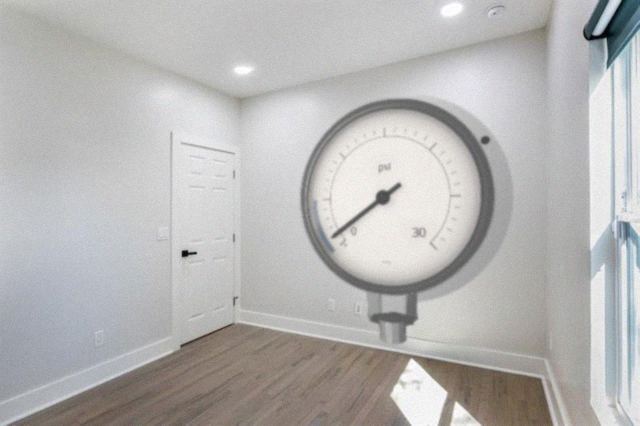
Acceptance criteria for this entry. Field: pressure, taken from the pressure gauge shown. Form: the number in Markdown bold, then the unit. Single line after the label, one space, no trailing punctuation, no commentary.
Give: **1** psi
